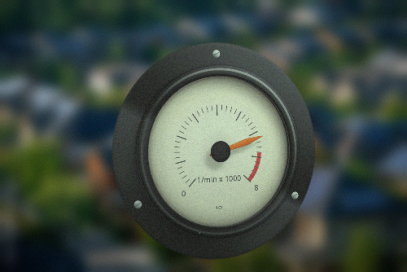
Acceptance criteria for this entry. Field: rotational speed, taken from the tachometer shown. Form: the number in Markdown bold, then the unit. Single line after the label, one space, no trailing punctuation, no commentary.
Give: **6200** rpm
